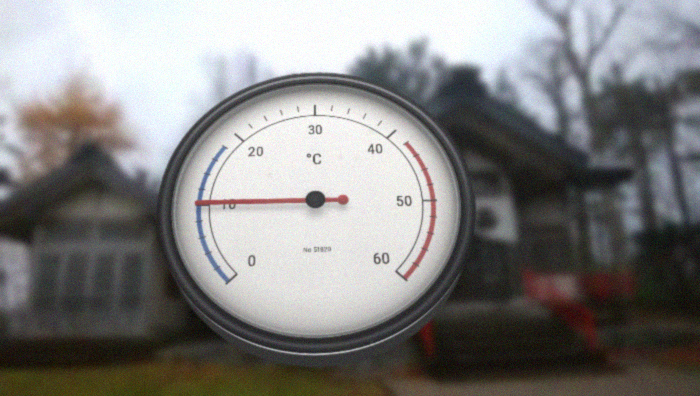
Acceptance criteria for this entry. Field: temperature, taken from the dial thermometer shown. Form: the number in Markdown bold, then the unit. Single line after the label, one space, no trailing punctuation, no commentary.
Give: **10** °C
